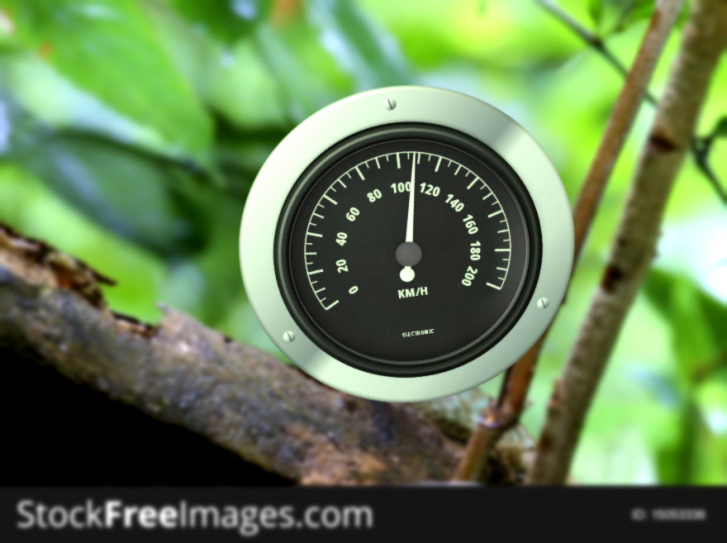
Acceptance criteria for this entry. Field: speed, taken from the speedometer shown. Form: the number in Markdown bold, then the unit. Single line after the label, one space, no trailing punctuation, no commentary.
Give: **107.5** km/h
